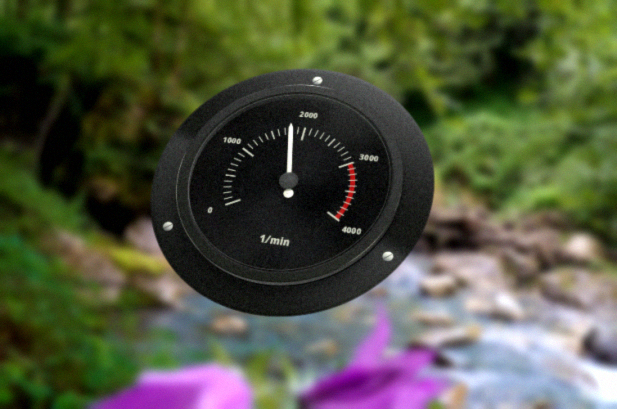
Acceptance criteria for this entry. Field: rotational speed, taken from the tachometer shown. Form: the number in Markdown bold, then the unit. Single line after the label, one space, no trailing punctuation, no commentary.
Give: **1800** rpm
